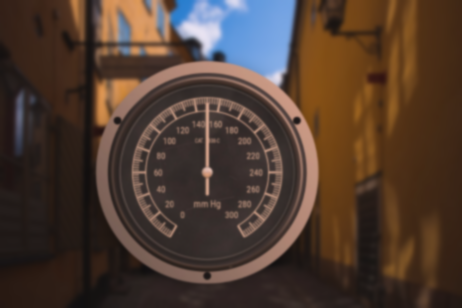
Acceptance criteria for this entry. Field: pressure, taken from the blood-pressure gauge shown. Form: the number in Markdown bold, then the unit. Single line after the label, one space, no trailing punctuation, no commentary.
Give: **150** mmHg
